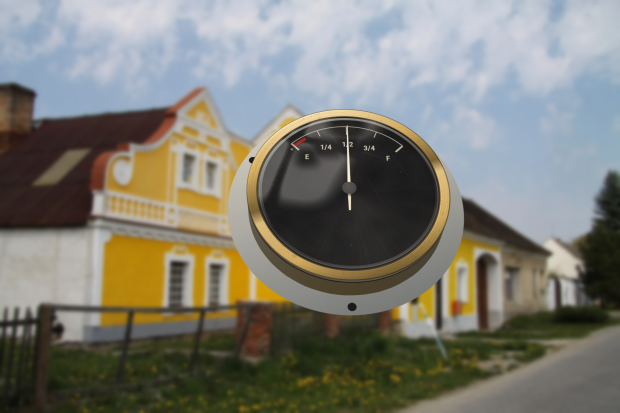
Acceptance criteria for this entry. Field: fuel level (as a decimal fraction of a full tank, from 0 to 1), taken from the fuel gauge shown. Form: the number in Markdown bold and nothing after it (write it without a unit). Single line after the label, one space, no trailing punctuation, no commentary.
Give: **0.5**
